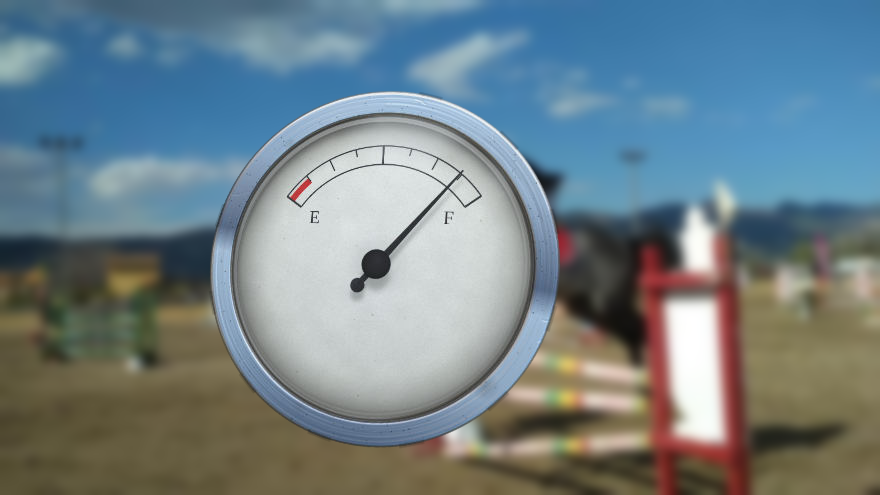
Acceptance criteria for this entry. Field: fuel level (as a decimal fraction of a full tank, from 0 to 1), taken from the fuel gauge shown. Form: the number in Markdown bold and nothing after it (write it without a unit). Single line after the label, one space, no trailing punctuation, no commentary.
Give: **0.875**
